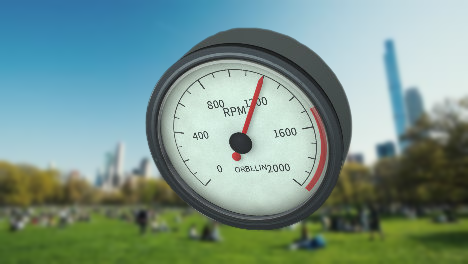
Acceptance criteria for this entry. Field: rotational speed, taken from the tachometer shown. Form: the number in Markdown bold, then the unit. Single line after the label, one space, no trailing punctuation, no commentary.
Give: **1200** rpm
